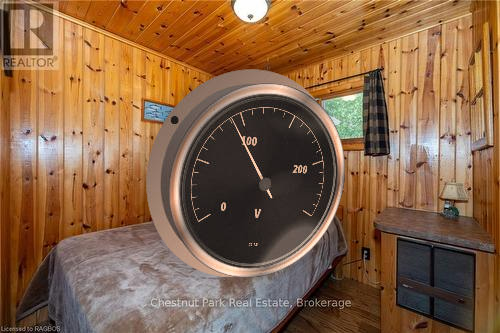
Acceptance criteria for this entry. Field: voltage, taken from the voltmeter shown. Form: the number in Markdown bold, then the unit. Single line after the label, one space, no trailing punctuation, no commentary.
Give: **90** V
